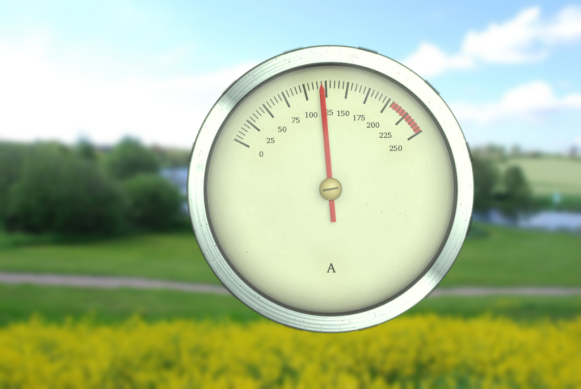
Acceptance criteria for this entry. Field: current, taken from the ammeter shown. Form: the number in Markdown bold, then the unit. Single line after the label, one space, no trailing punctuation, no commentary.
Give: **120** A
